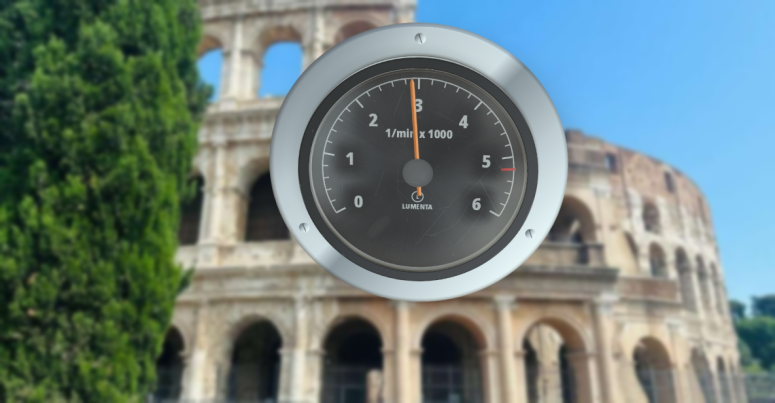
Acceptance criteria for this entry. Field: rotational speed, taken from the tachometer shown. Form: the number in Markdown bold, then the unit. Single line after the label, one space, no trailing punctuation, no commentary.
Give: **2900** rpm
